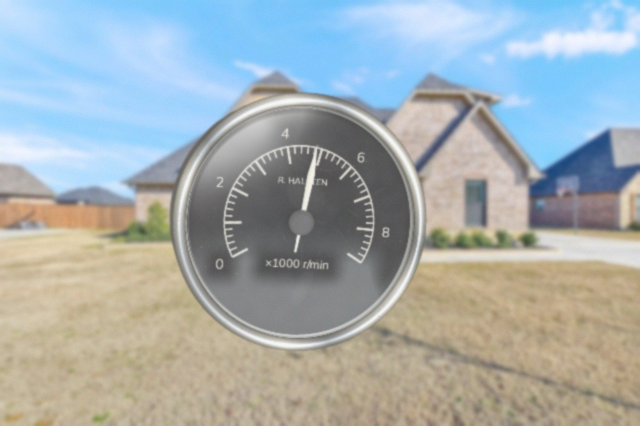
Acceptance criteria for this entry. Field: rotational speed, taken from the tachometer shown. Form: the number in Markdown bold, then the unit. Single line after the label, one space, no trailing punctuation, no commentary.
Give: **4800** rpm
